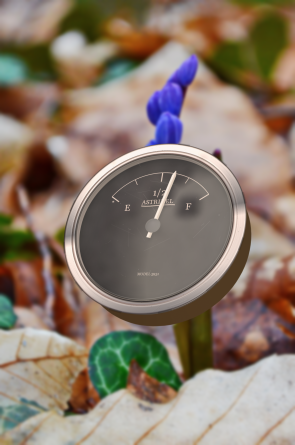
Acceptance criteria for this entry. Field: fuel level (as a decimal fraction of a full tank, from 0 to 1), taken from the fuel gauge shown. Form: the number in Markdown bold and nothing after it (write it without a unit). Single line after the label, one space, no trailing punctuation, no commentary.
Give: **0.625**
